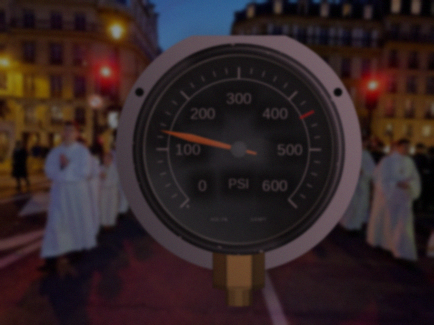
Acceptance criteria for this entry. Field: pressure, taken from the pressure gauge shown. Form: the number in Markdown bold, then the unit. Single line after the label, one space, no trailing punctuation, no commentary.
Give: **130** psi
